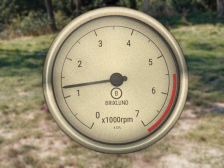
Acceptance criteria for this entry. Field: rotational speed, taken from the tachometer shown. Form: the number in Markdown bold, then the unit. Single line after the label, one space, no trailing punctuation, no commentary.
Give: **1250** rpm
